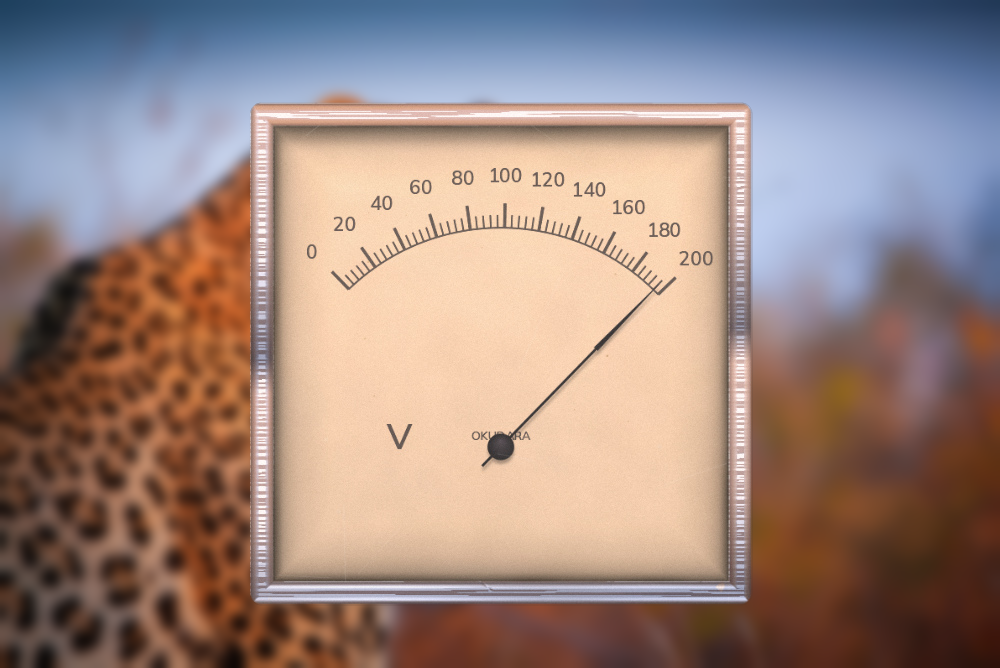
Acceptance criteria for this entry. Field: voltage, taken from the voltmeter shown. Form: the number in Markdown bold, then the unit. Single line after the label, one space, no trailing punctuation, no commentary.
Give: **196** V
